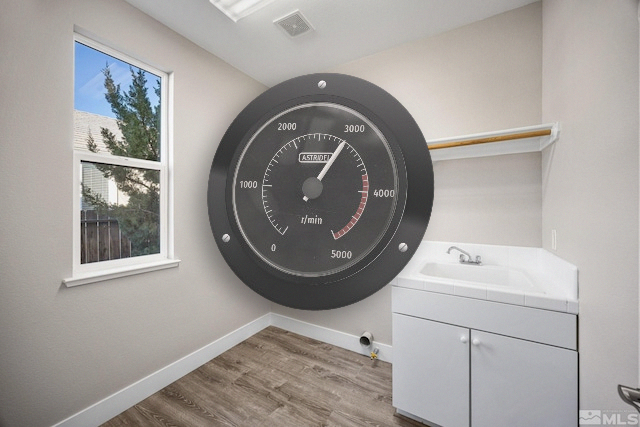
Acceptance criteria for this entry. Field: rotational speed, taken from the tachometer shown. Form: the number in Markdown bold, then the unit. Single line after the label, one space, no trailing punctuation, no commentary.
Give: **3000** rpm
